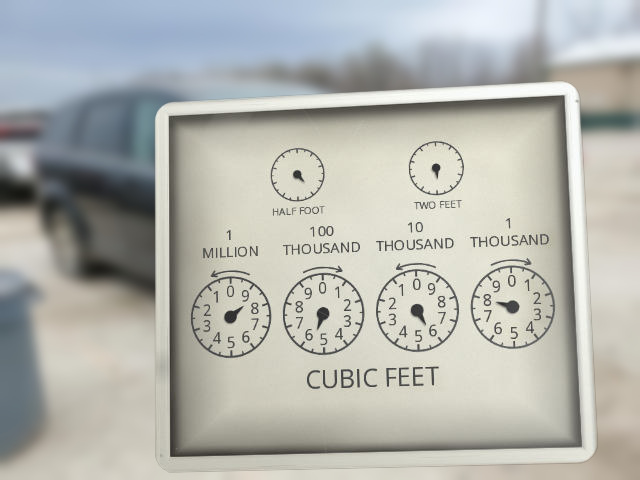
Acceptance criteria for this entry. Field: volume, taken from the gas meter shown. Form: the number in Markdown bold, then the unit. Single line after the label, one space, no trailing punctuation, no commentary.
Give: **855800** ft³
